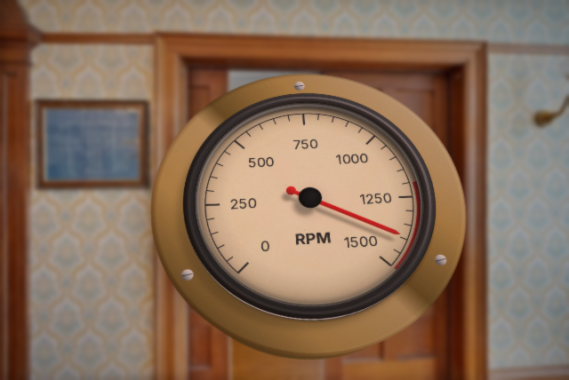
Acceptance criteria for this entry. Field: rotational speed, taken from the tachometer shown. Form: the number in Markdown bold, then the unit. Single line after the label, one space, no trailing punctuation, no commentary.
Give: **1400** rpm
